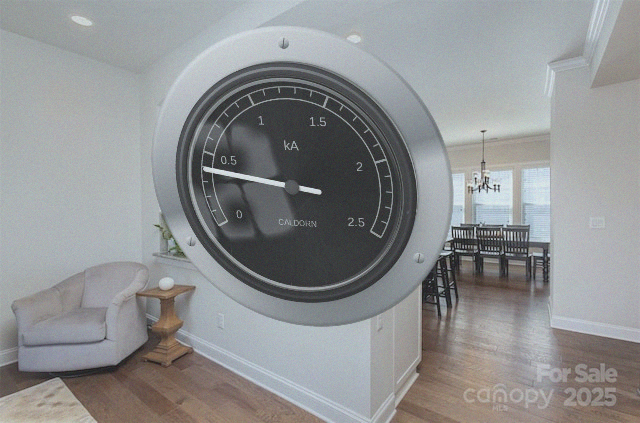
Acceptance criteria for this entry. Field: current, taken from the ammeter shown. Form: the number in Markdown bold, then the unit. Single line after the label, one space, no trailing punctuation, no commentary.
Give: **0.4** kA
